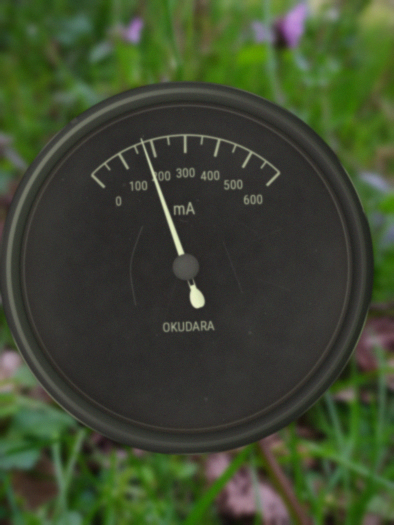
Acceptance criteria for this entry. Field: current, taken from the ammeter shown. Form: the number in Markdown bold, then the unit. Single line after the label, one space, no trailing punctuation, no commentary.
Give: **175** mA
